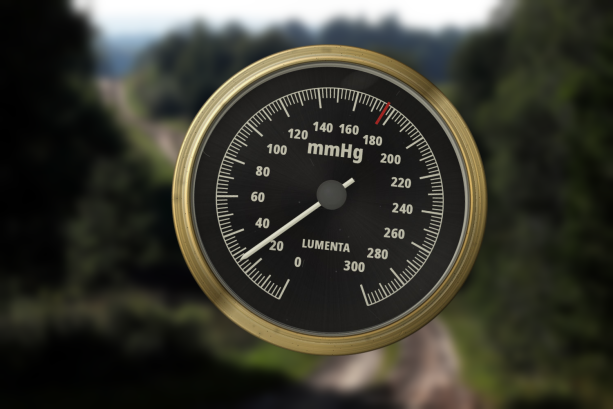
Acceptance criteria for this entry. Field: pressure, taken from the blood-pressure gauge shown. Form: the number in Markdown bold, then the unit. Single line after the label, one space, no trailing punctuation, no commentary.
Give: **26** mmHg
